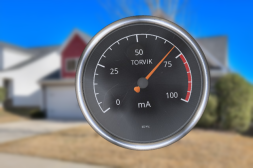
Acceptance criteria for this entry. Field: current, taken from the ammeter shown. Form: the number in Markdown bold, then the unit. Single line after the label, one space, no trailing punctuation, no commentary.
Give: **70** mA
